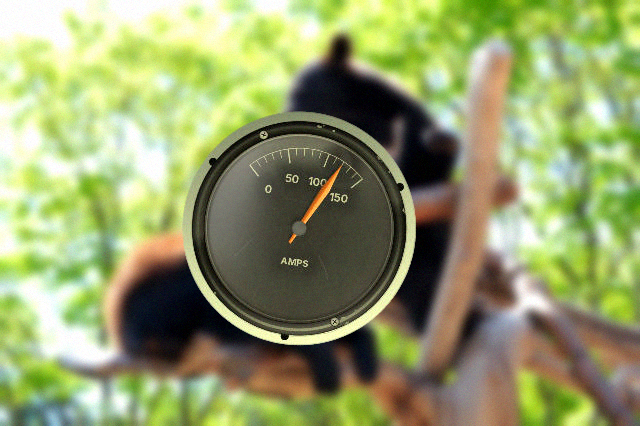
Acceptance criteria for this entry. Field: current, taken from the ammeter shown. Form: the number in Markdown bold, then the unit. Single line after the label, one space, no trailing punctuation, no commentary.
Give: **120** A
